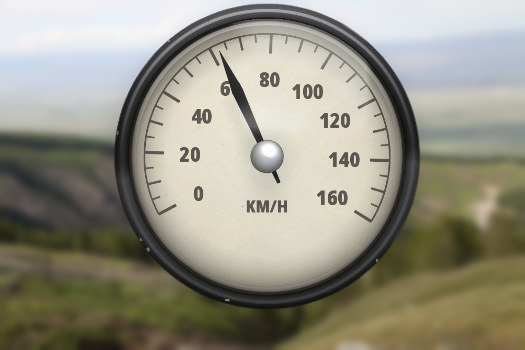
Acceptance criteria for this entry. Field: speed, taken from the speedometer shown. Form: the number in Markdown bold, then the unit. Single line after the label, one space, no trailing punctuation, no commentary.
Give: **62.5** km/h
